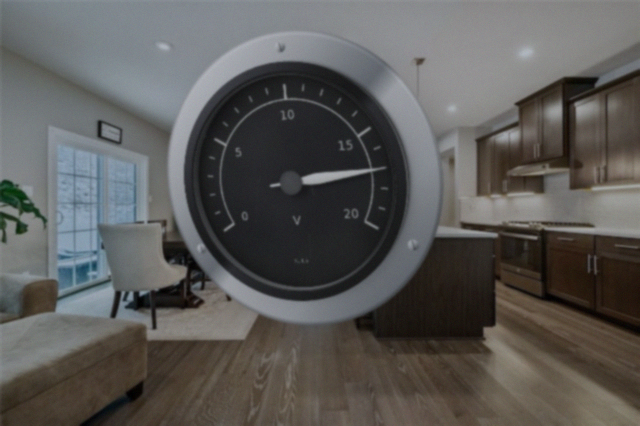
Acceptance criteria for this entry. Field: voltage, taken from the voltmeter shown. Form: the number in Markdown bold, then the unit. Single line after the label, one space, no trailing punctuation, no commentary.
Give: **17** V
